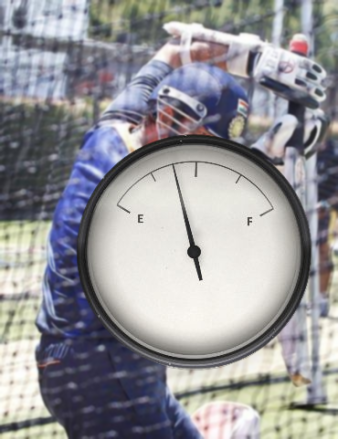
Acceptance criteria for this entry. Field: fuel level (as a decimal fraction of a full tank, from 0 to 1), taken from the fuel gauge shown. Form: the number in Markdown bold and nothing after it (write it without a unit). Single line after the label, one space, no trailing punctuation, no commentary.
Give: **0.375**
